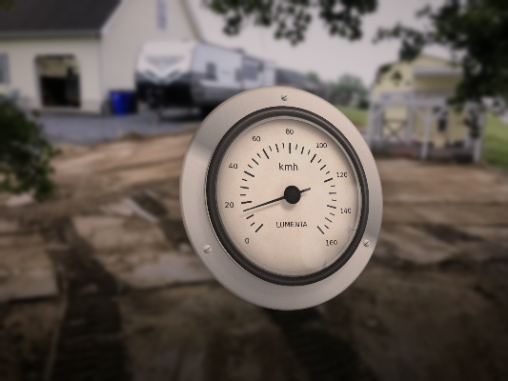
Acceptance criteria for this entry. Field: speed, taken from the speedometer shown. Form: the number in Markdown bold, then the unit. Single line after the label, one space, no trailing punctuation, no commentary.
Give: **15** km/h
